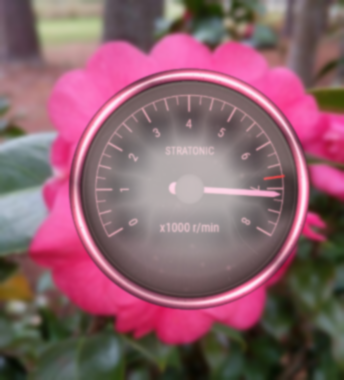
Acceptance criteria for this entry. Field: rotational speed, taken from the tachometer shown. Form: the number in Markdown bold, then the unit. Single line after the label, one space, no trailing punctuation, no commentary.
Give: **7125** rpm
